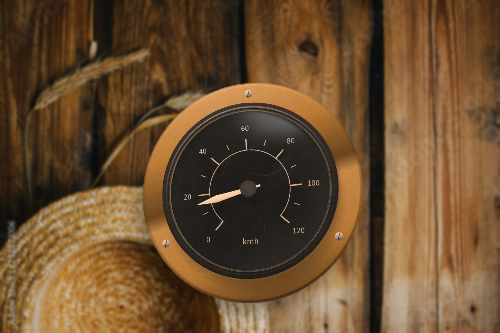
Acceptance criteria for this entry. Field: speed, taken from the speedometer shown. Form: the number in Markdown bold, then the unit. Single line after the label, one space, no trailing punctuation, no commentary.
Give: **15** km/h
